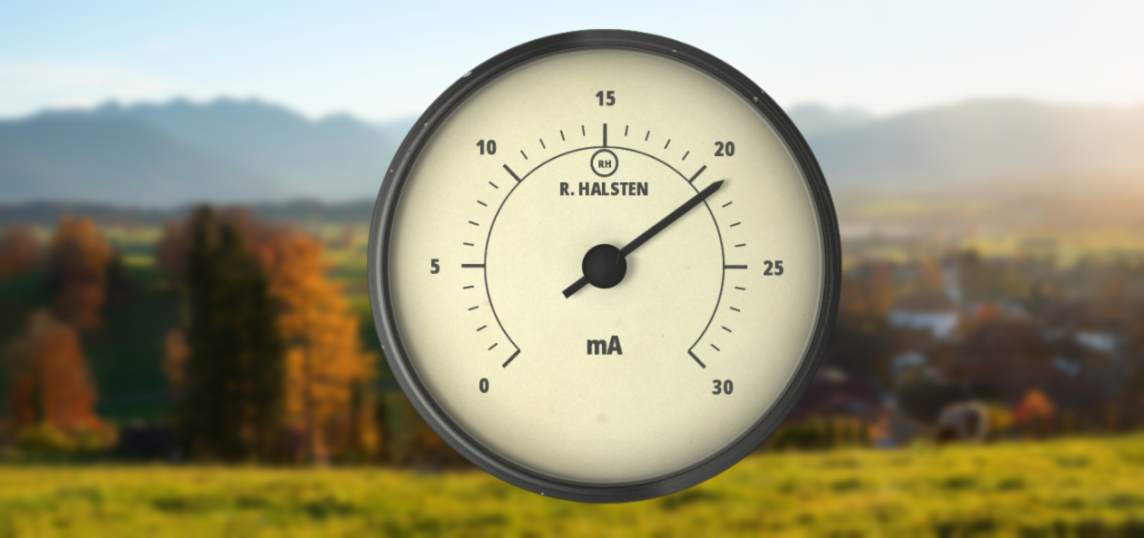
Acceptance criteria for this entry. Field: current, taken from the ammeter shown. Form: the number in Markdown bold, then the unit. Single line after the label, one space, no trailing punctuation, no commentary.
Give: **21** mA
